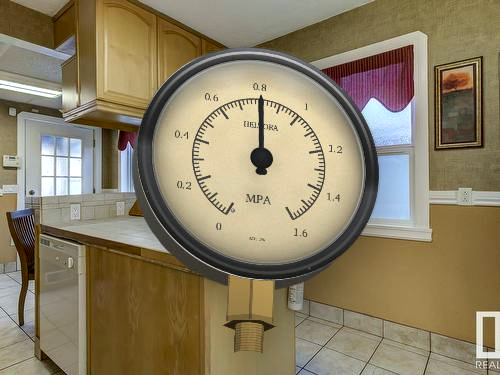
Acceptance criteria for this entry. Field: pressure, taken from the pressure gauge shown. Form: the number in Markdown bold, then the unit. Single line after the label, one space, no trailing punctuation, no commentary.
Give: **0.8** MPa
